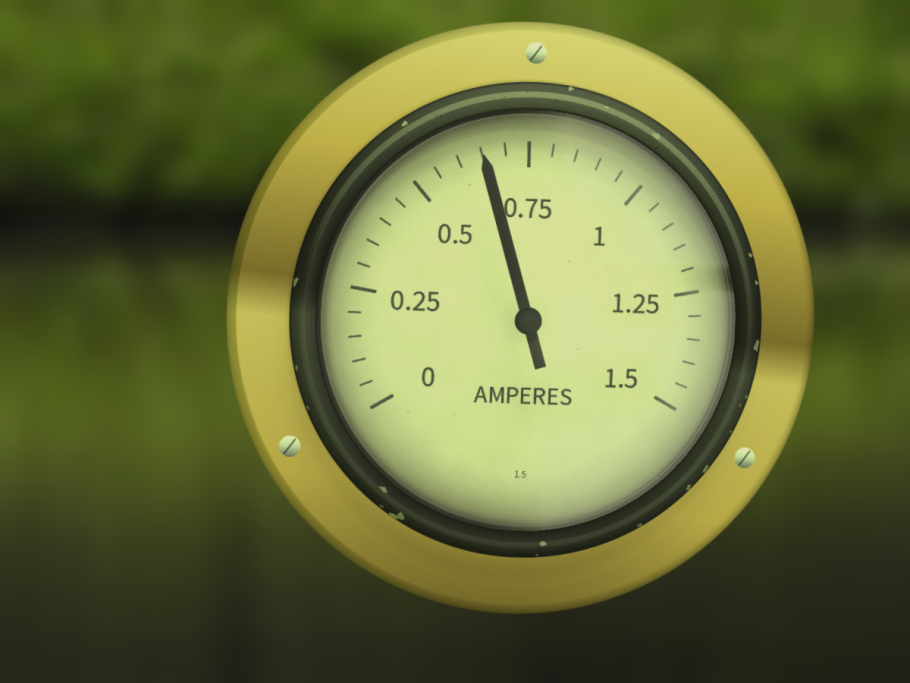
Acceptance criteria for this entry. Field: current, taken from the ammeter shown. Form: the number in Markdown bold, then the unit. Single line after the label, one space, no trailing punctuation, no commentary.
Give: **0.65** A
